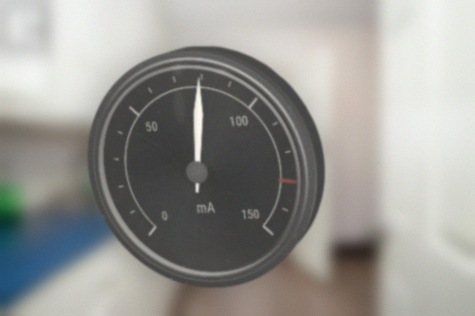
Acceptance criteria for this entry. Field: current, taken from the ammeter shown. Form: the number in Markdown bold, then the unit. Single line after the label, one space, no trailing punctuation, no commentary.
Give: **80** mA
